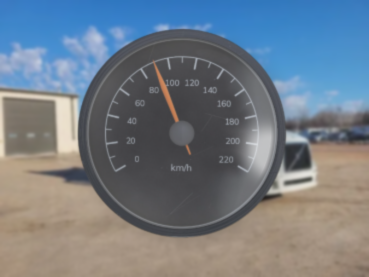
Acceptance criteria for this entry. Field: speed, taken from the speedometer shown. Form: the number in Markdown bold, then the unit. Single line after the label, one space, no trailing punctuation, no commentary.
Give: **90** km/h
